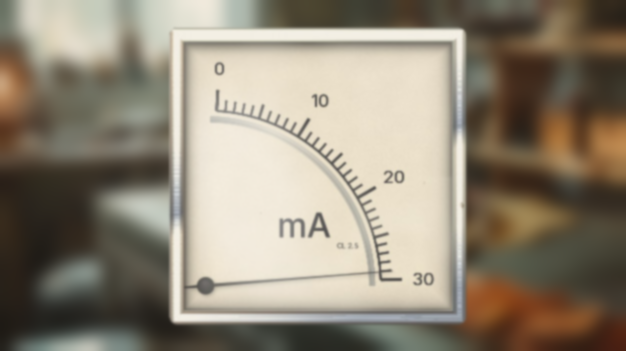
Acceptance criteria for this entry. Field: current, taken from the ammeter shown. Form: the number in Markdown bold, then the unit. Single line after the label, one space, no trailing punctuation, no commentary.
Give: **29** mA
